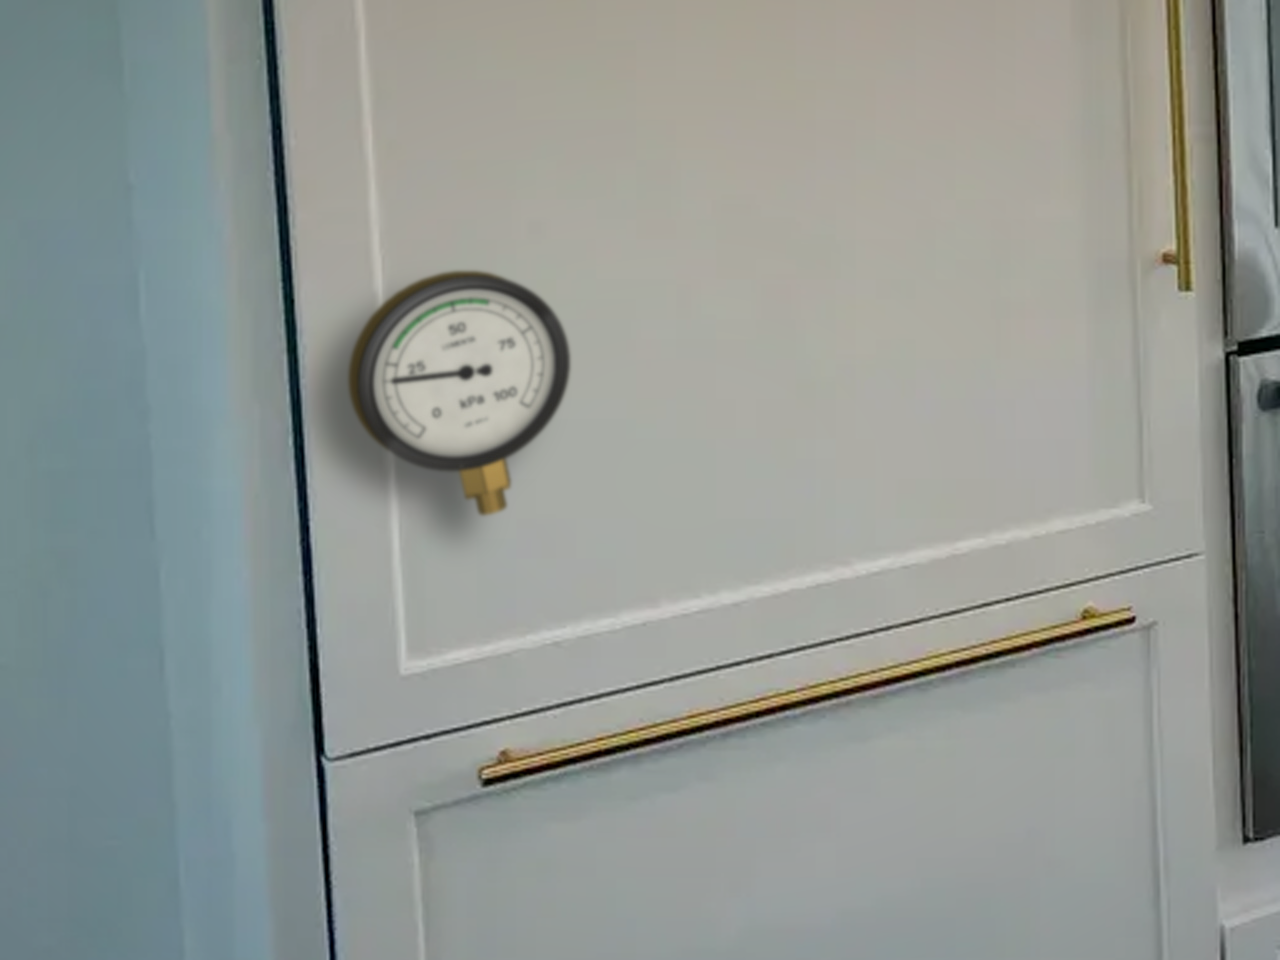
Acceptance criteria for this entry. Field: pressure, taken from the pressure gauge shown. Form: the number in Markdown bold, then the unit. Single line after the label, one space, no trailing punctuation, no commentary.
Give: **20** kPa
